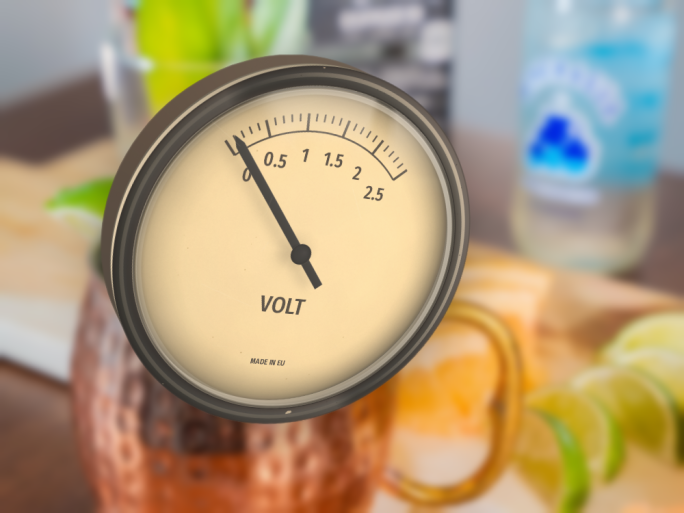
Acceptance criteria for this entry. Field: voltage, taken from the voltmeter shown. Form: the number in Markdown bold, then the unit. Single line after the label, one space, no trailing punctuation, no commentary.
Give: **0.1** V
